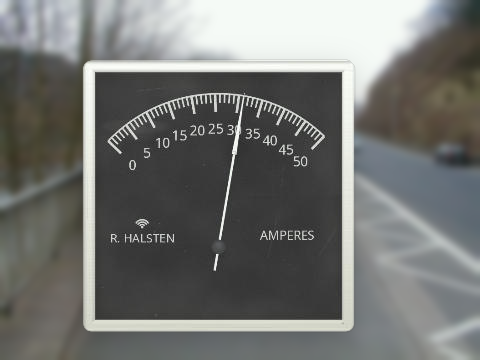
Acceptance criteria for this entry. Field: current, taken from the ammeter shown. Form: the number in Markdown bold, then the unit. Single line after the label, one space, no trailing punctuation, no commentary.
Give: **31** A
